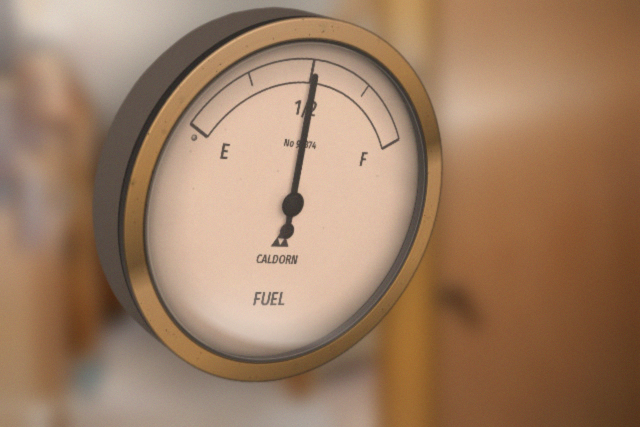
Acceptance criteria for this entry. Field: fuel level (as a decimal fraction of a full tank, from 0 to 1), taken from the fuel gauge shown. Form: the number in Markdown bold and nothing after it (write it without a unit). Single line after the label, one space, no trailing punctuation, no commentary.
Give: **0.5**
